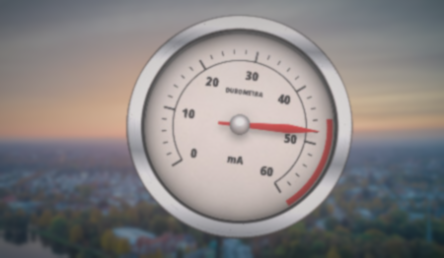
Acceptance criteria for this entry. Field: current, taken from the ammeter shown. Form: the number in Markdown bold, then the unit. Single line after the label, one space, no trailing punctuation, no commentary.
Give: **48** mA
